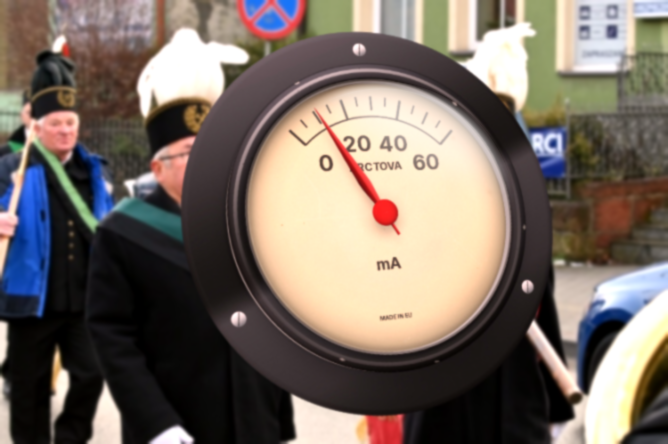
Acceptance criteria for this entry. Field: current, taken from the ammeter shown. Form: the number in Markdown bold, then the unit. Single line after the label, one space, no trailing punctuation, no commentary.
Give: **10** mA
